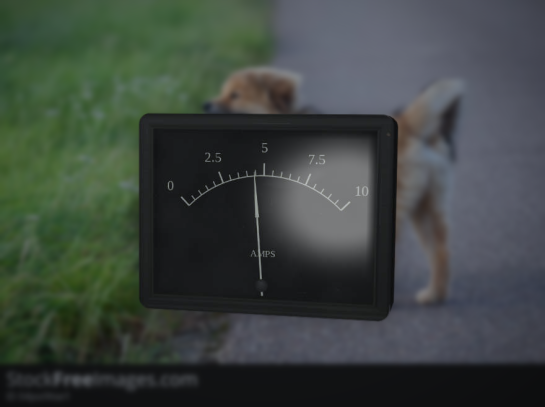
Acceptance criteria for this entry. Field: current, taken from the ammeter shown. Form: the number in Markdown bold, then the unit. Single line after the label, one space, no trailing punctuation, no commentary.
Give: **4.5** A
